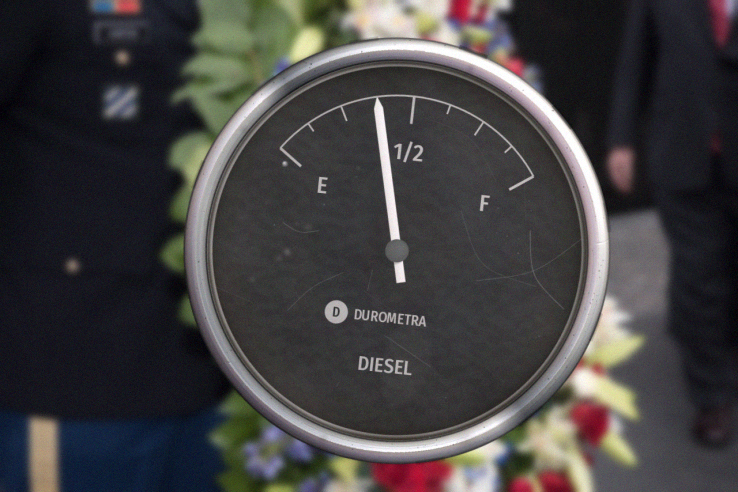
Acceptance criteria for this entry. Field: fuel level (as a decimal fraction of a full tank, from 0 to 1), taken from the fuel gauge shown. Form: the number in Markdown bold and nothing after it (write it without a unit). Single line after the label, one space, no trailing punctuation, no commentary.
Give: **0.375**
